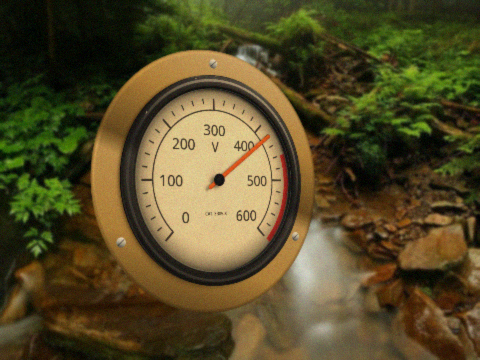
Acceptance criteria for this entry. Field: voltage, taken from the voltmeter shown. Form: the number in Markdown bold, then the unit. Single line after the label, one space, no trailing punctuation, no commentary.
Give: **420** V
